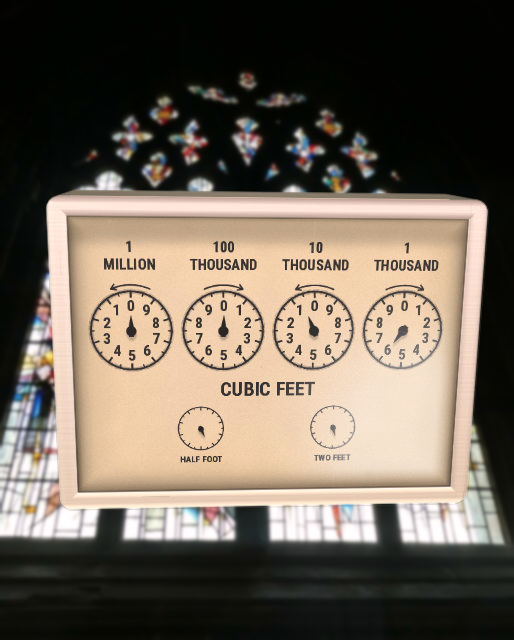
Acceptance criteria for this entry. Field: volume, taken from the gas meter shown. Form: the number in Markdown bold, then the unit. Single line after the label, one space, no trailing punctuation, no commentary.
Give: **600** ft³
